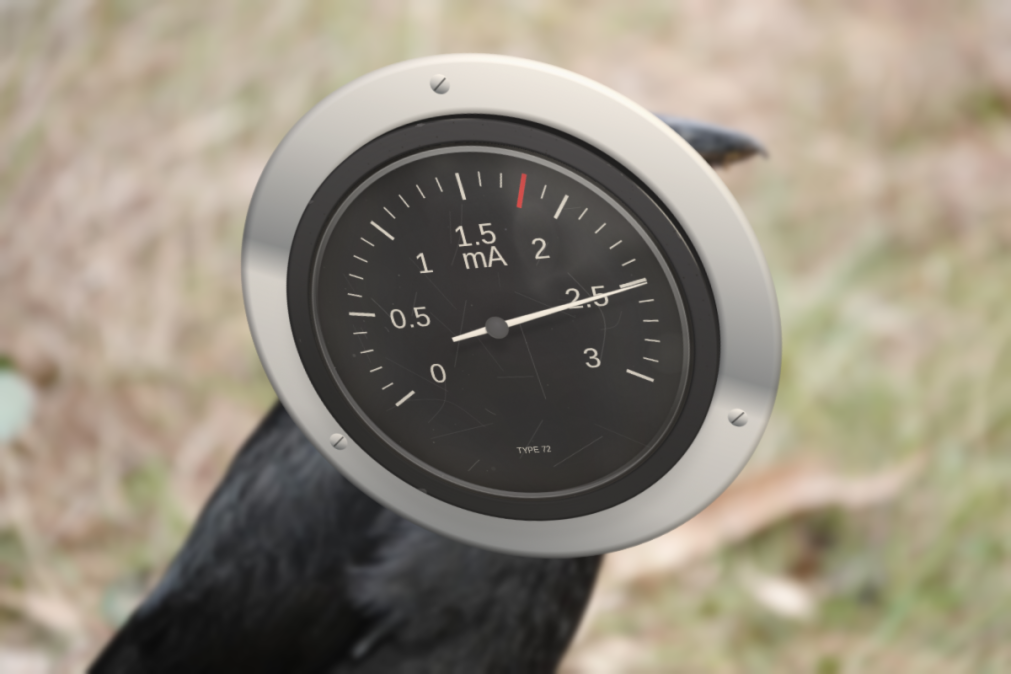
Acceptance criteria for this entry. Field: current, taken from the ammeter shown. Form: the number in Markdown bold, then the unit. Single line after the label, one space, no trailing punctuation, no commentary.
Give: **2.5** mA
